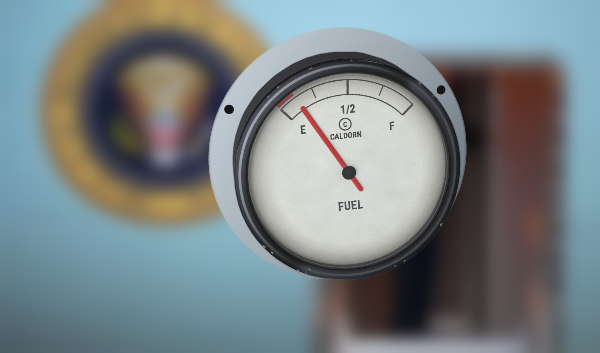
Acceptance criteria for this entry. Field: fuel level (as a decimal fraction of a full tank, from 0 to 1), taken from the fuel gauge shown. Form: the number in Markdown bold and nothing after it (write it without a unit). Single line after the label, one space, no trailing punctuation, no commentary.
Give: **0.125**
